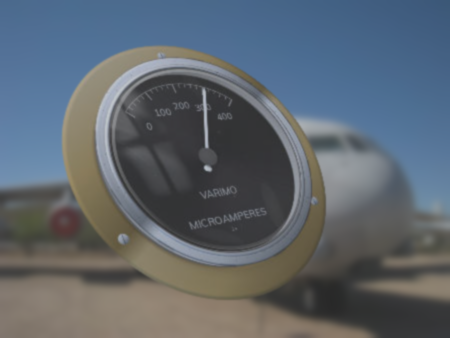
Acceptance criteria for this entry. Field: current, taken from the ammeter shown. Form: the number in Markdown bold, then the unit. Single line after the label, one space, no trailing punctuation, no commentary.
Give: **300** µA
